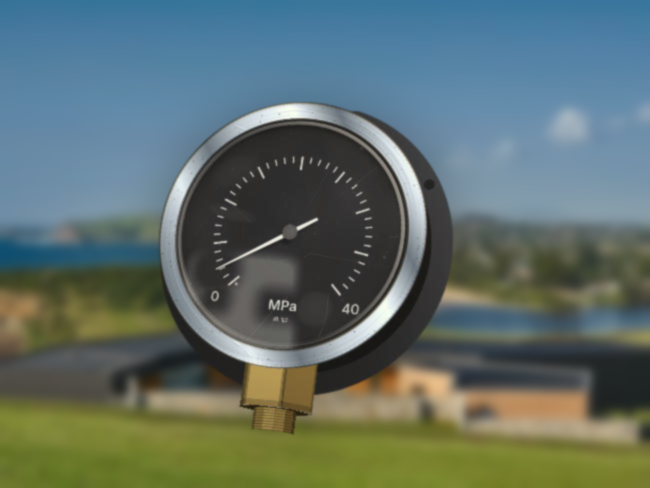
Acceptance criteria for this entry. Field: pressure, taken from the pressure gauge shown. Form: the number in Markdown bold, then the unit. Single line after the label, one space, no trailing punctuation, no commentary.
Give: **2** MPa
